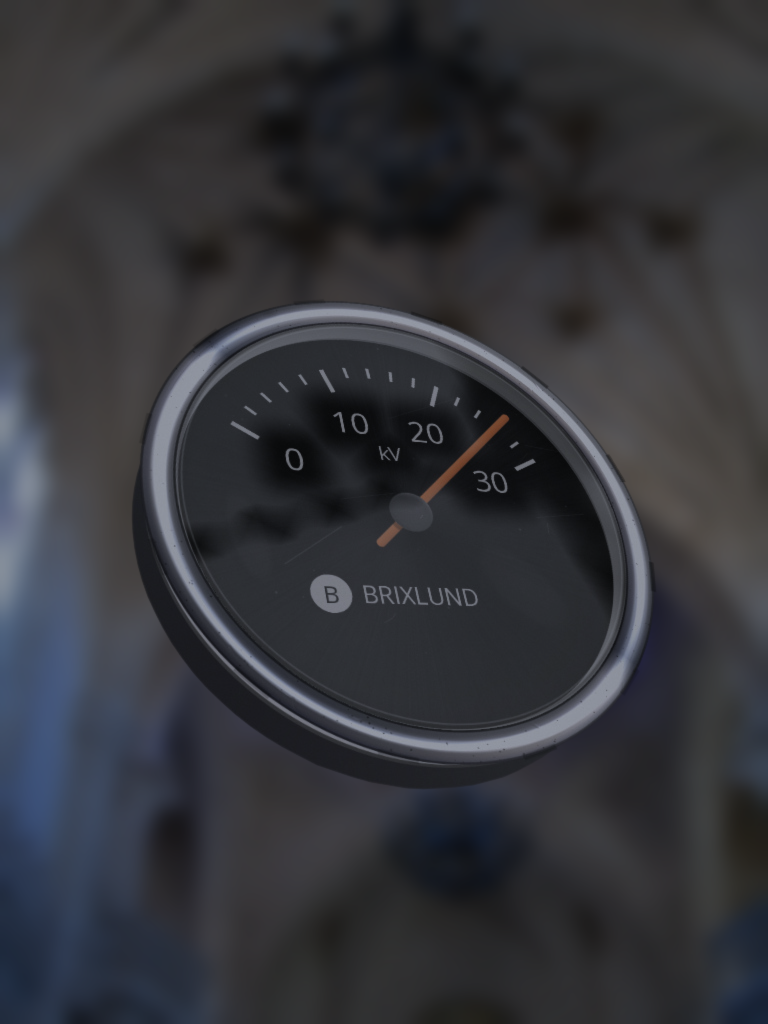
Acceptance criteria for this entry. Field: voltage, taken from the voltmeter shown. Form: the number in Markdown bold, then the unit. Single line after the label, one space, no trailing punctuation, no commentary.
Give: **26** kV
